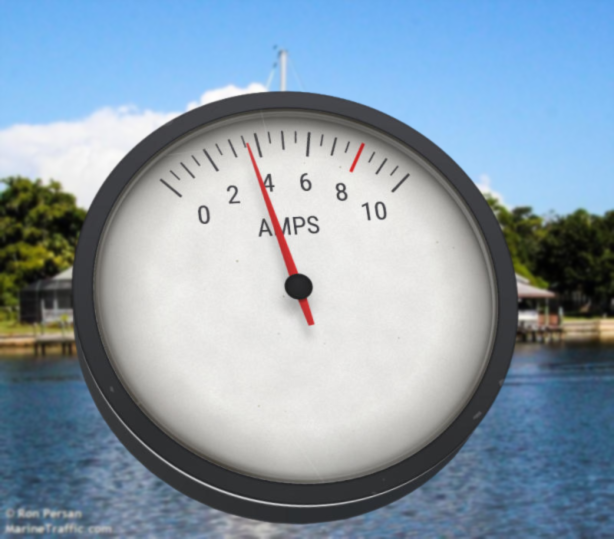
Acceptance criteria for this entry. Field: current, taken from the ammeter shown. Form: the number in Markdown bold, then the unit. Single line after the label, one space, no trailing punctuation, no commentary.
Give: **3.5** A
